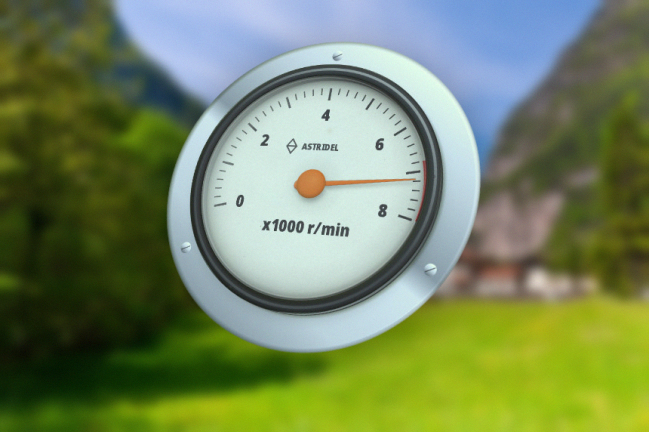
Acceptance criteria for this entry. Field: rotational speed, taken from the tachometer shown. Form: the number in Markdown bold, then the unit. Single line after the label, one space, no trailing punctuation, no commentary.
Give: **7200** rpm
